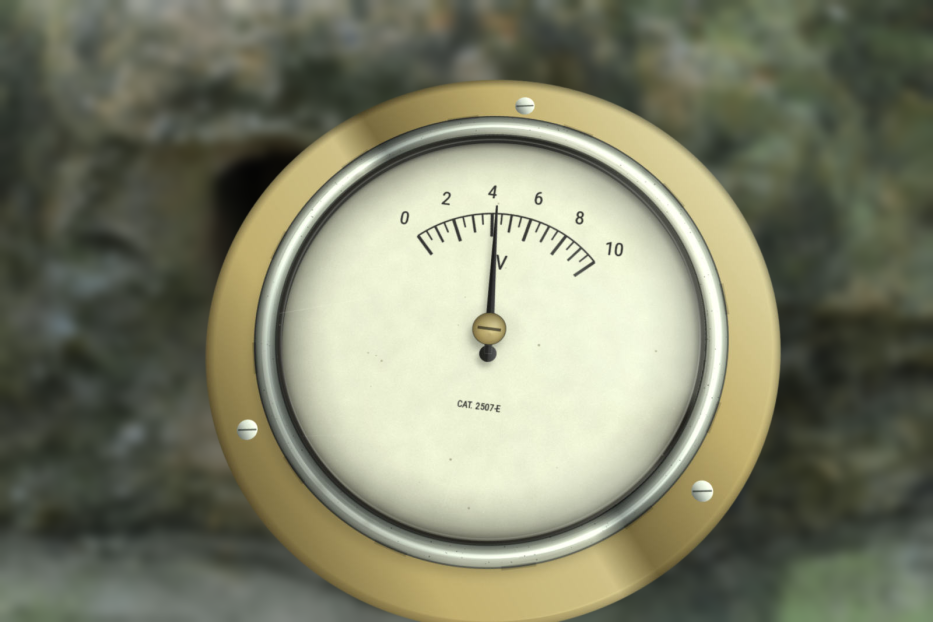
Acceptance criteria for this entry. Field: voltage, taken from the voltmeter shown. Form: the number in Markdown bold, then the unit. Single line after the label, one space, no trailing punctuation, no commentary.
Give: **4.25** V
